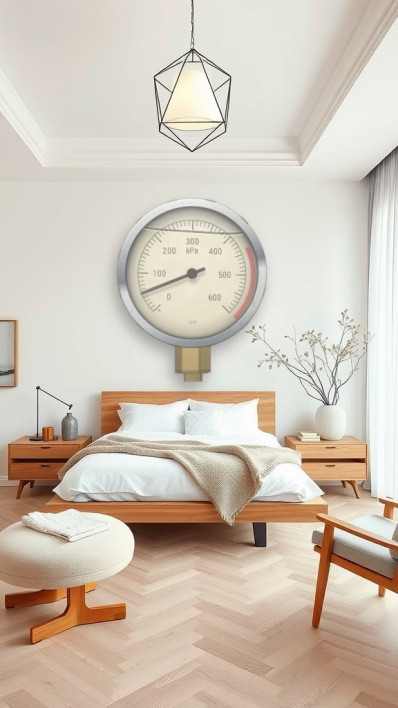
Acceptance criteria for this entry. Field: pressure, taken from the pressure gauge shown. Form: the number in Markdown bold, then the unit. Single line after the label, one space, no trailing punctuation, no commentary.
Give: **50** kPa
